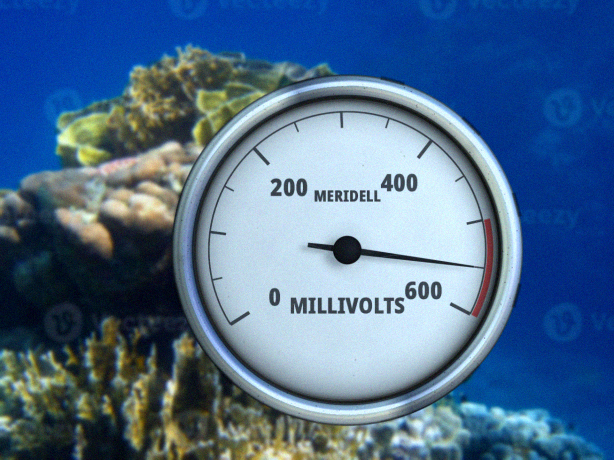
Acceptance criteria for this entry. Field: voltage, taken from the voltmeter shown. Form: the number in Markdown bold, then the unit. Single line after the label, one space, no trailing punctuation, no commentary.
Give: **550** mV
